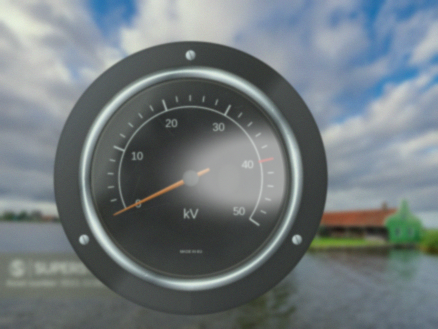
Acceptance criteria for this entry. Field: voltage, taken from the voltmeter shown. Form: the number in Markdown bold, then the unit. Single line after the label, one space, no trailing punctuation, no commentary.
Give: **0** kV
